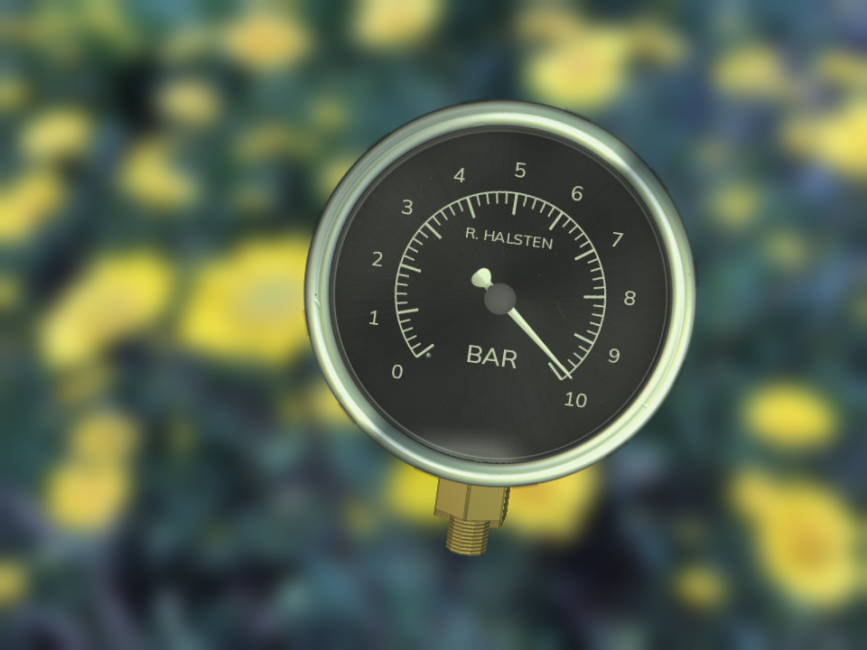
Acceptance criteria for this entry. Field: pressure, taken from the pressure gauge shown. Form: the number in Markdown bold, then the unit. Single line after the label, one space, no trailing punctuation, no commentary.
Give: **9.8** bar
